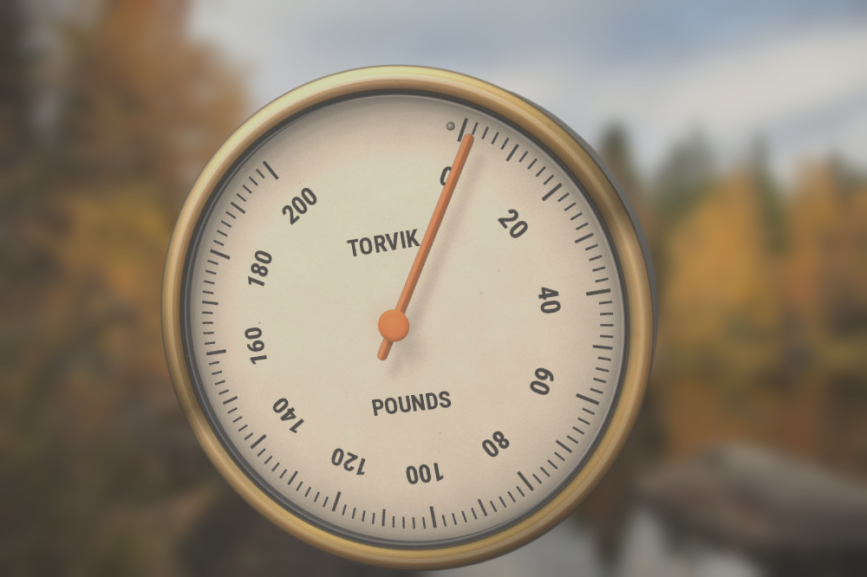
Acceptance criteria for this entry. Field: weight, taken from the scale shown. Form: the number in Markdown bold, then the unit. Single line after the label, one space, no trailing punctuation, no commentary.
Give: **2** lb
